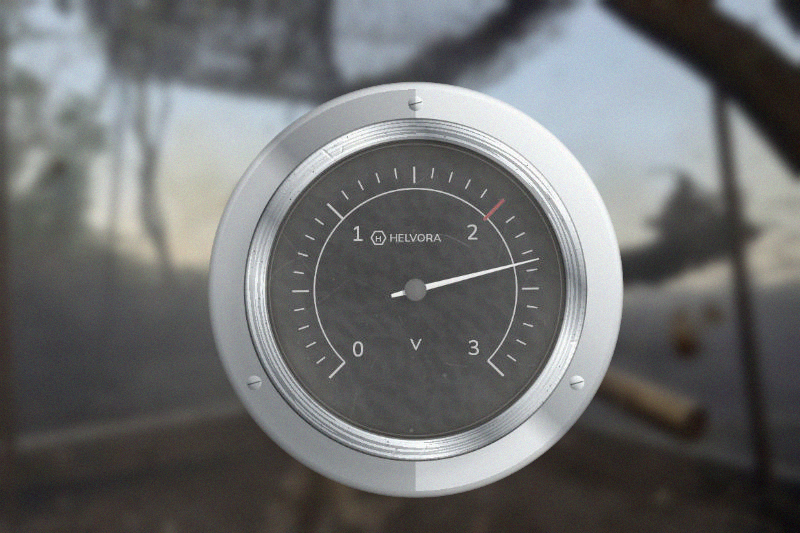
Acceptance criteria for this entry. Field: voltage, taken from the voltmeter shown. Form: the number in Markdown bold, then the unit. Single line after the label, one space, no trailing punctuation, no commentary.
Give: **2.35** V
